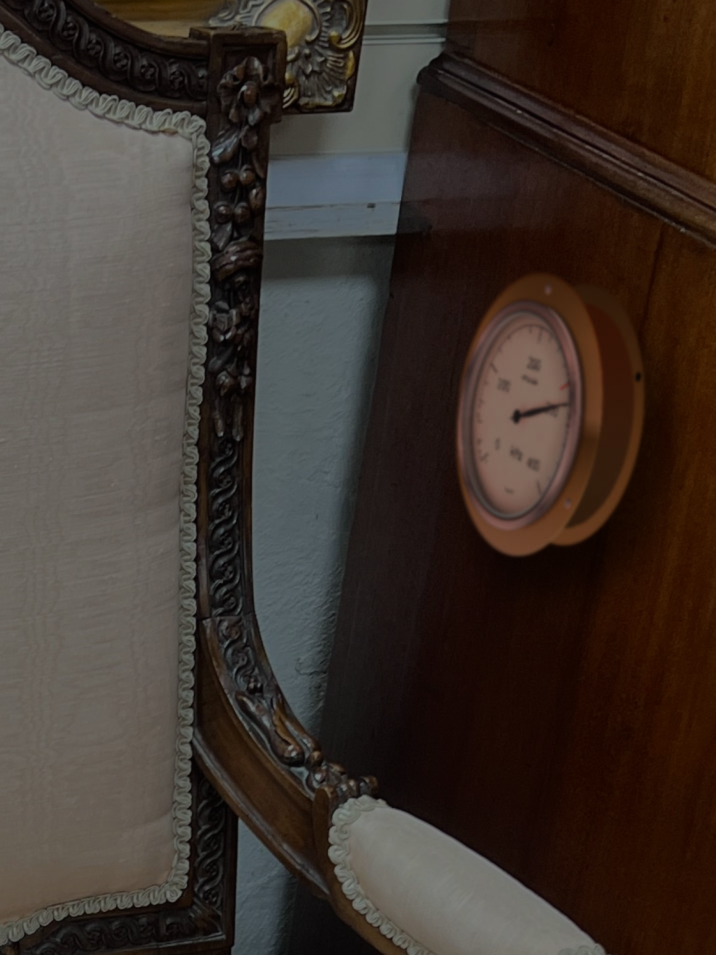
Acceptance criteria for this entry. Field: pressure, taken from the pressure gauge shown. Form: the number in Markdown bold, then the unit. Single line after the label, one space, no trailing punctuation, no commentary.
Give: **300** kPa
